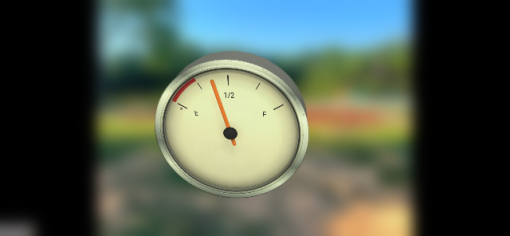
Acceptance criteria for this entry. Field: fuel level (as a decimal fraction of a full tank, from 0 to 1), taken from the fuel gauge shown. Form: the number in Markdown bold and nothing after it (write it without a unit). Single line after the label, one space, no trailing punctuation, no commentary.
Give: **0.375**
